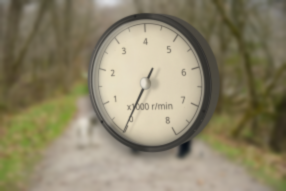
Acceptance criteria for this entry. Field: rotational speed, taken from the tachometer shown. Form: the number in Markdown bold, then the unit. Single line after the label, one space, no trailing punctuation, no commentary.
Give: **0** rpm
